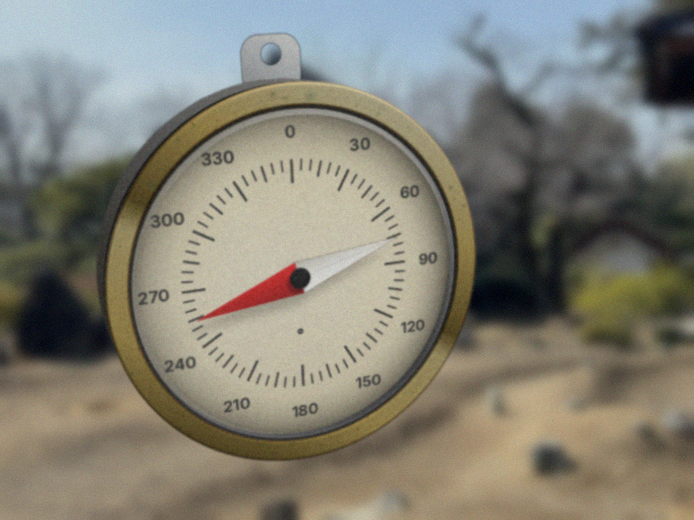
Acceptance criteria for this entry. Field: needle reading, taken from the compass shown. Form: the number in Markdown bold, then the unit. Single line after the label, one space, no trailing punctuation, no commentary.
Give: **255** °
